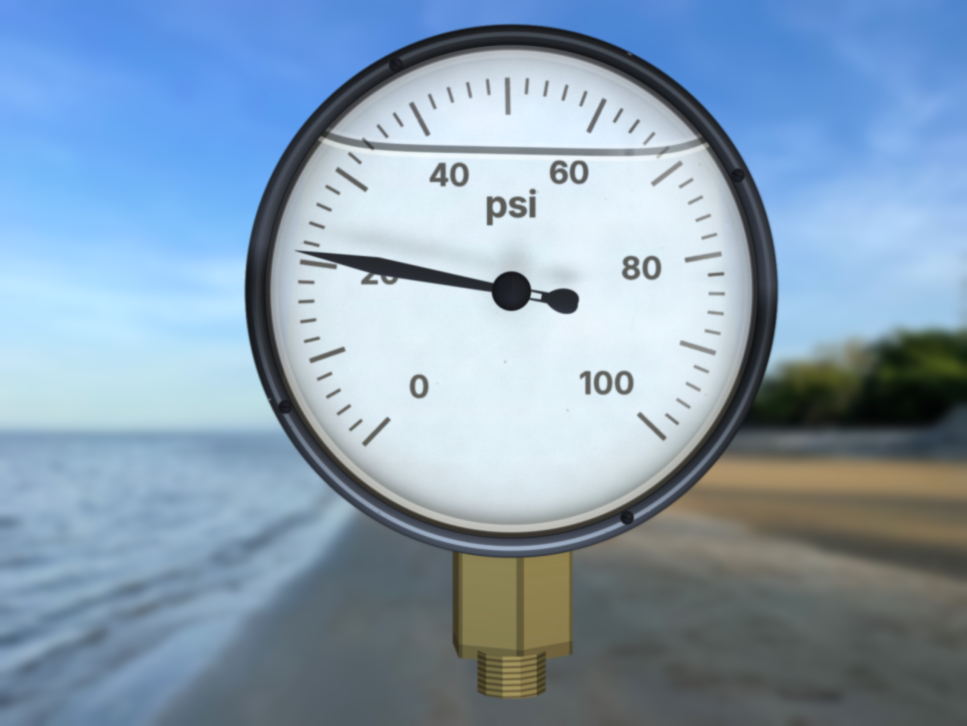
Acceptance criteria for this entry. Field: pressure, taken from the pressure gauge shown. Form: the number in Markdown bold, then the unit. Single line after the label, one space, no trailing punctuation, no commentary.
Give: **21** psi
